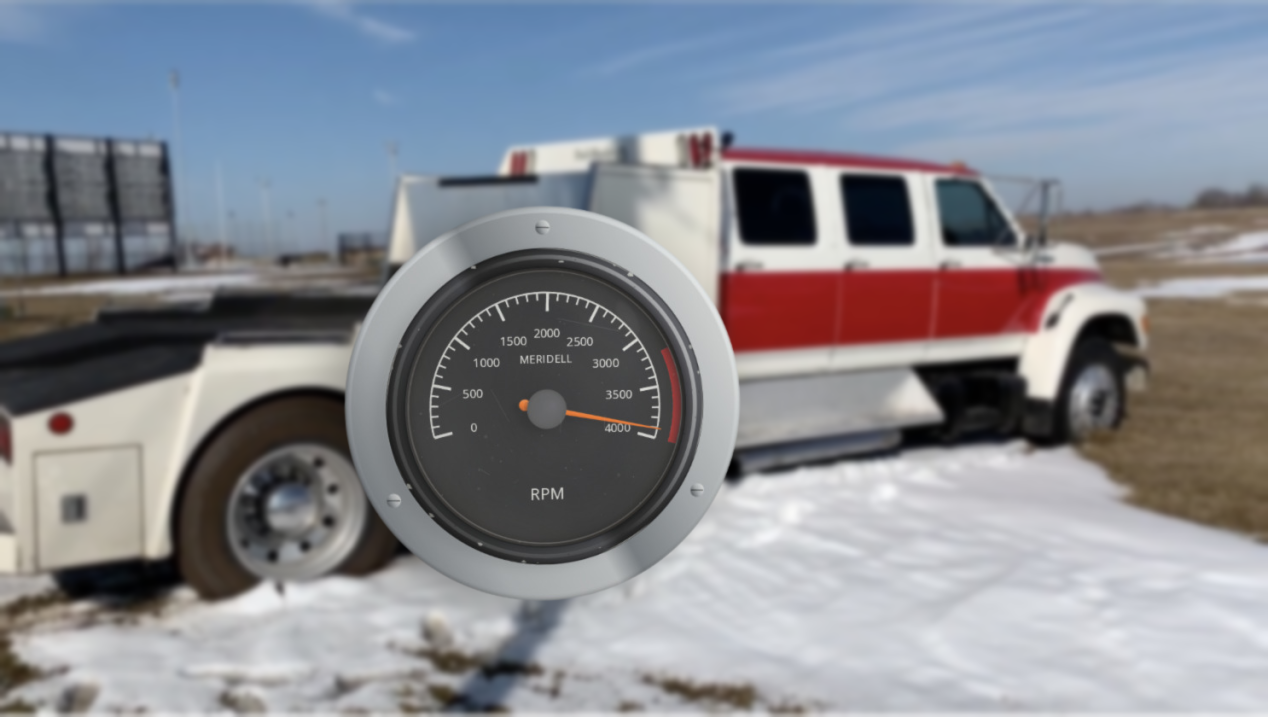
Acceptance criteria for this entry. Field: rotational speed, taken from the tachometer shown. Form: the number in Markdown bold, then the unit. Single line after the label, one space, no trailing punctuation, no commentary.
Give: **3900** rpm
